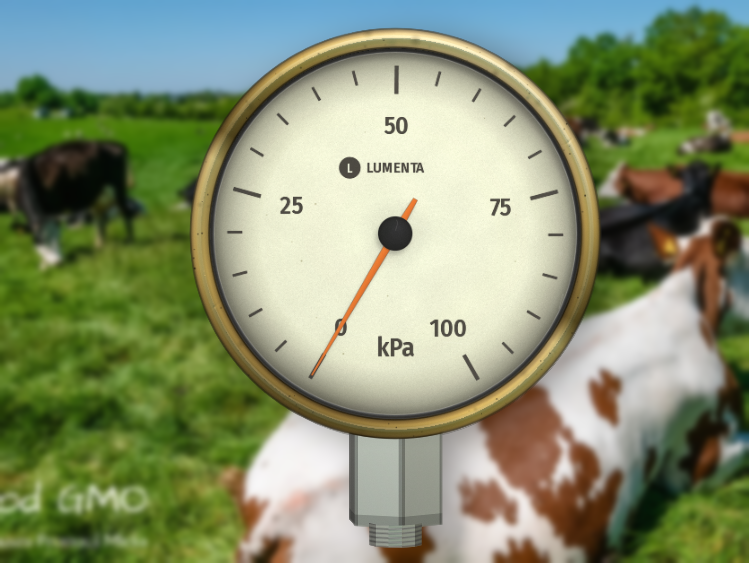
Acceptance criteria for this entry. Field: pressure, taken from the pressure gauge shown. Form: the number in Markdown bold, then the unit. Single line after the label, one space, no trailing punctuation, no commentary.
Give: **0** kPa
